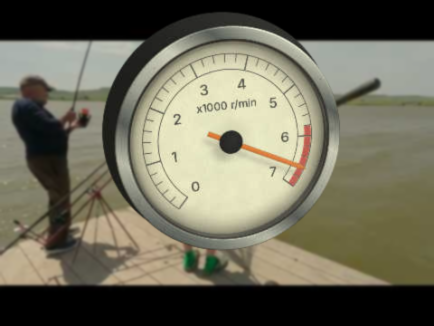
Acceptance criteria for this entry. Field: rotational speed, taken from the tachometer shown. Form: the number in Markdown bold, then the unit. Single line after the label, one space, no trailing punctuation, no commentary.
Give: **6600** rpm
